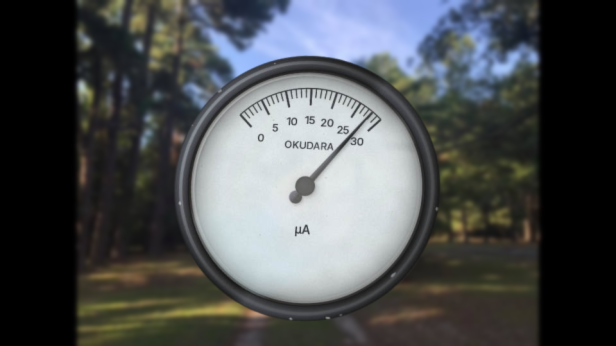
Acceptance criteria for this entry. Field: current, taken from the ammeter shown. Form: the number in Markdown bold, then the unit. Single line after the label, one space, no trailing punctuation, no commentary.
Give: **28** µA
